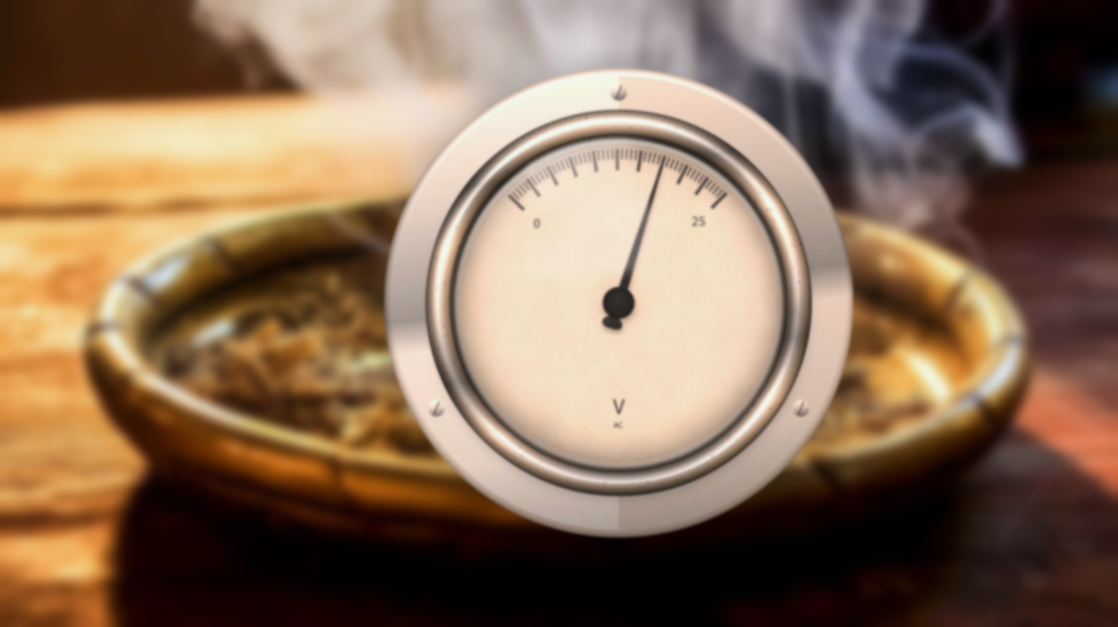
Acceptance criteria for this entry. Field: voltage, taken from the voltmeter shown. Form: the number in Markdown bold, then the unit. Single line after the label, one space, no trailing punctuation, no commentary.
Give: **17.5** V
